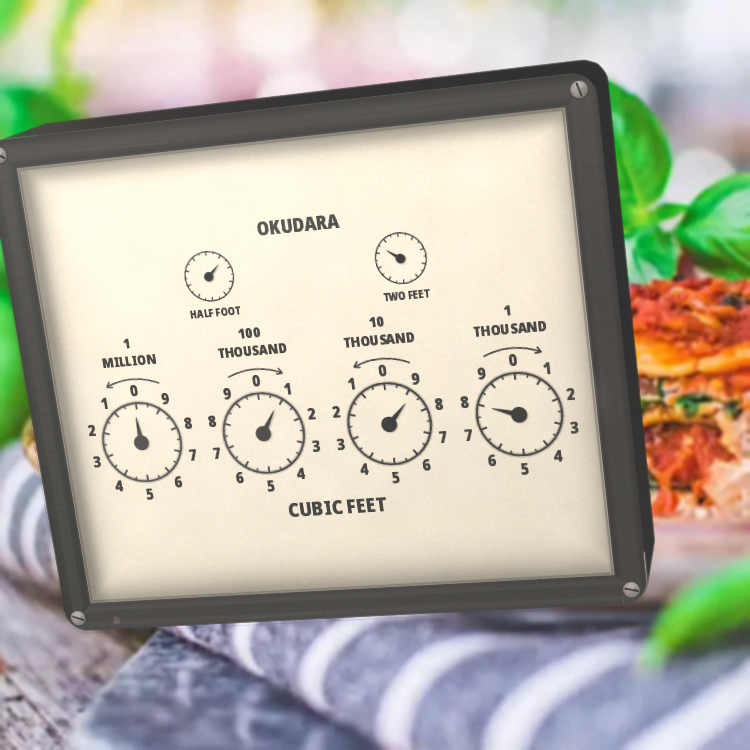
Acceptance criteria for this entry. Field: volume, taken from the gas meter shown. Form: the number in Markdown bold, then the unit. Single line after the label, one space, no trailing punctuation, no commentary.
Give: **8800** ft³
